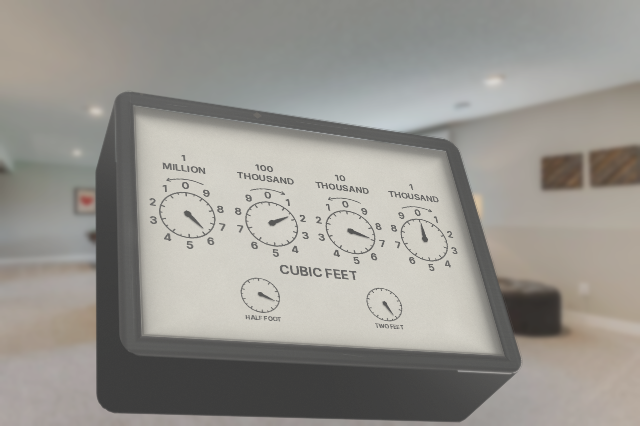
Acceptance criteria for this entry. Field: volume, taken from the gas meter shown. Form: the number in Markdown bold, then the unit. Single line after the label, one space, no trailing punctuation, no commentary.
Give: **617000** ft³
